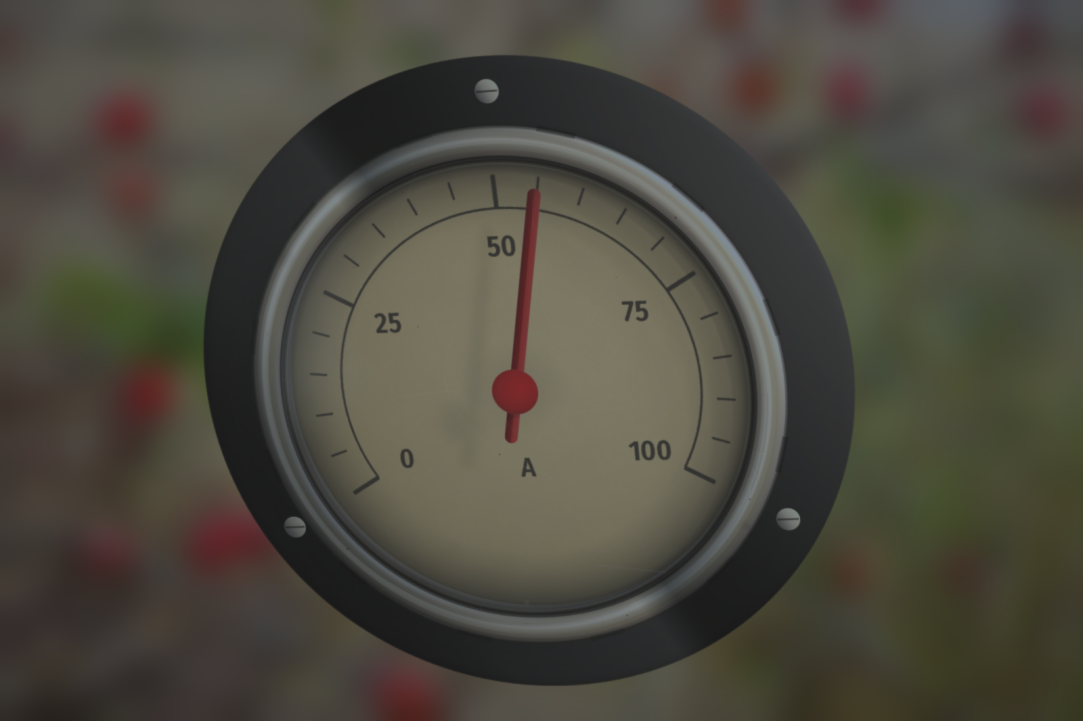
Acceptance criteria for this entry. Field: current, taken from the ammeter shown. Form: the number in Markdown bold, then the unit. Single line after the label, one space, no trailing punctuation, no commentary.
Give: **55** A
